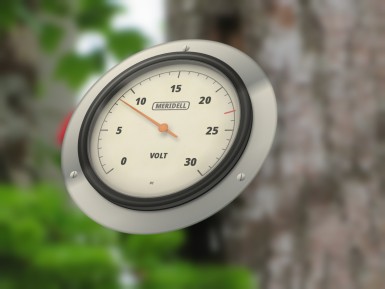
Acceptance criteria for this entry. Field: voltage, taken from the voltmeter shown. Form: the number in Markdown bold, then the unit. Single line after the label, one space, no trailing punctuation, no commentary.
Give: **8.5** V
